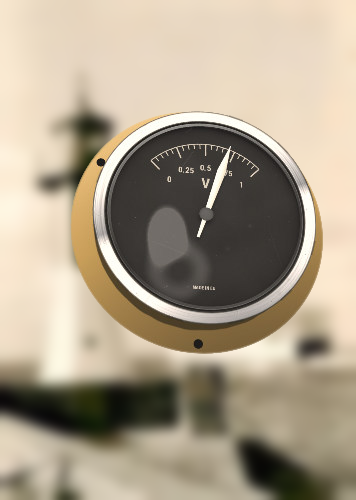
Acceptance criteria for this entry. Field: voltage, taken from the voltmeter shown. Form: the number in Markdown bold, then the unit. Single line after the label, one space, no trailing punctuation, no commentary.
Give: **0.7** V
